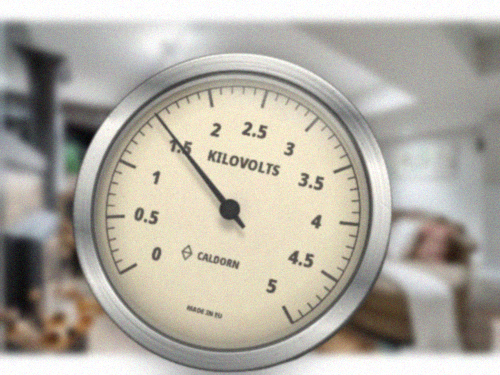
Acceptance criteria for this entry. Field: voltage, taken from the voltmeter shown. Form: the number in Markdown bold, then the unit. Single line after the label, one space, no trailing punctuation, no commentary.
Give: **1.5** kV
